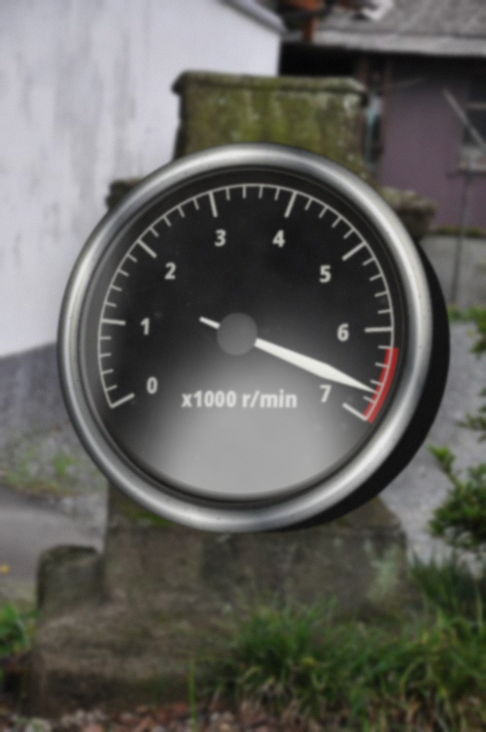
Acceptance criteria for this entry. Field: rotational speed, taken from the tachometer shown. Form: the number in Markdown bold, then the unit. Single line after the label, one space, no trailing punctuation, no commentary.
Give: **6700** rpm
